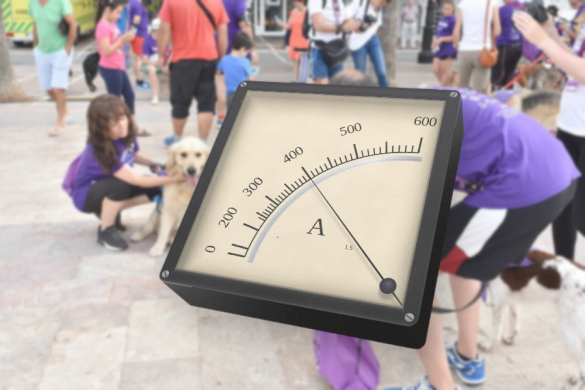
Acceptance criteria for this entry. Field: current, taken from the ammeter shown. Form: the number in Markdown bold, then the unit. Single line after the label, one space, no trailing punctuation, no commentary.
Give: **400** A
